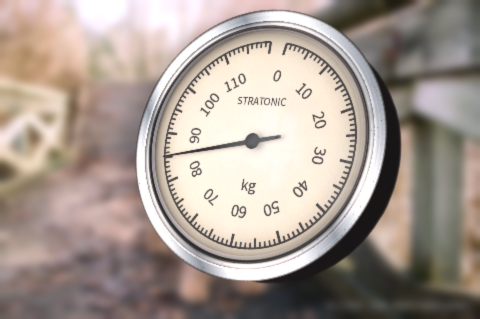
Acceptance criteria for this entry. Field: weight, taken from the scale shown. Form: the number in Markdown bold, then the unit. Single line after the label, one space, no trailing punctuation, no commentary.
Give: **85** kg
